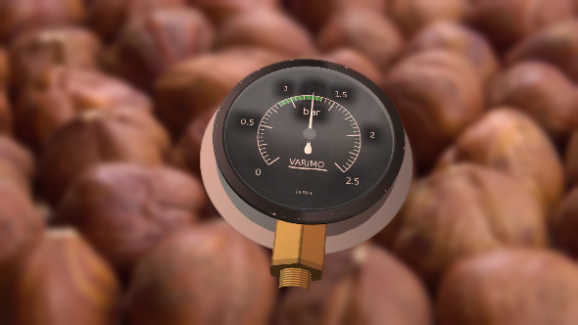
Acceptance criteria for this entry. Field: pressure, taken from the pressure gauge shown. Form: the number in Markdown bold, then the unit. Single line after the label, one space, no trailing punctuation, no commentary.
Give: **1.25** bar
